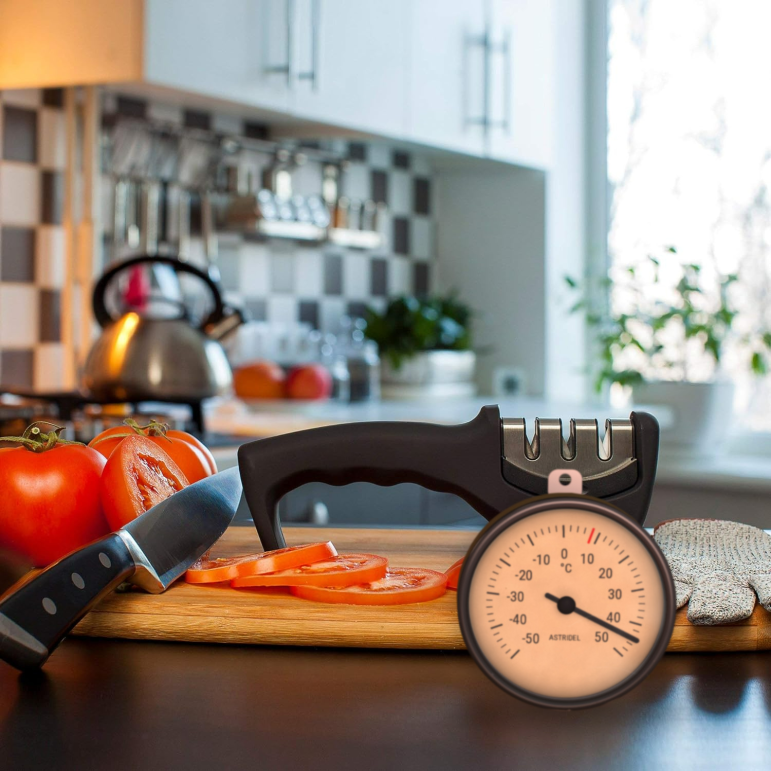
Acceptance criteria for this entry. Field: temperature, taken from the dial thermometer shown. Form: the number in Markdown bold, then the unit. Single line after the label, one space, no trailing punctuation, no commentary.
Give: **44** °C
